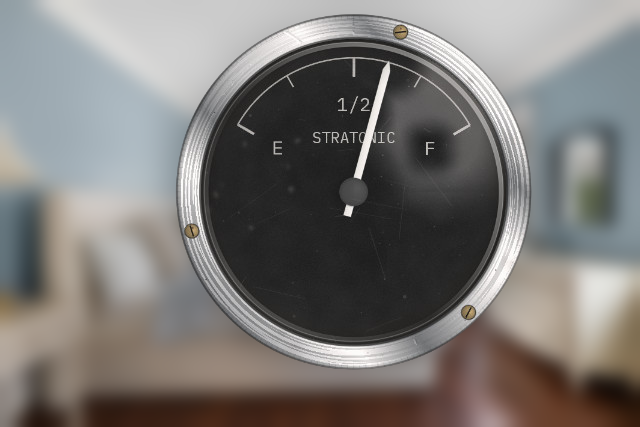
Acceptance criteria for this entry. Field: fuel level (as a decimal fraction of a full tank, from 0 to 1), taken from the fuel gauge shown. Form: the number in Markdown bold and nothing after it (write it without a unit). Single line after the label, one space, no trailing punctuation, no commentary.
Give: **0.625**
